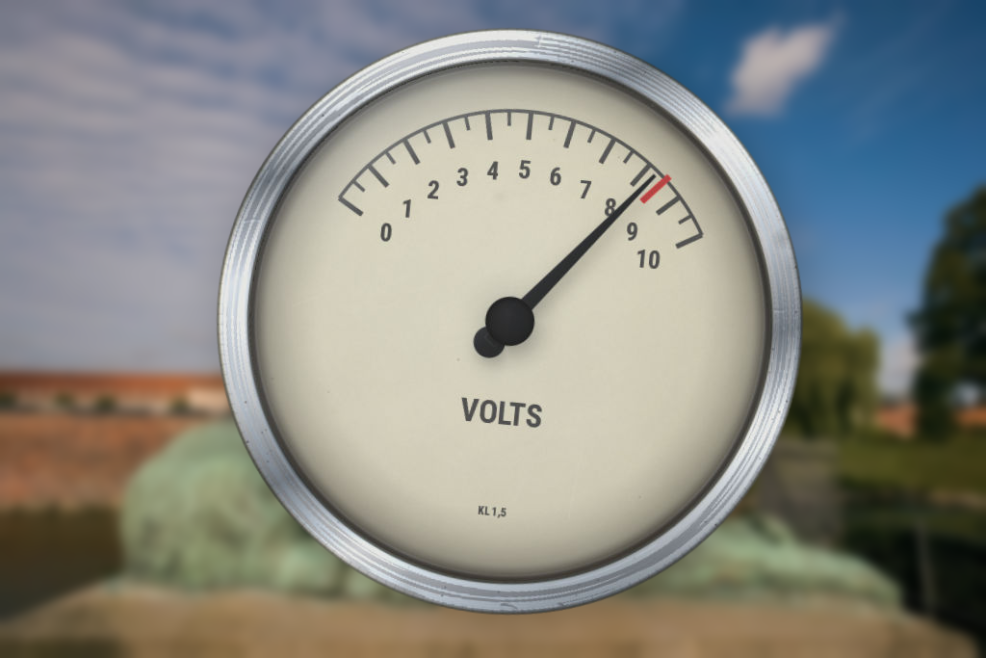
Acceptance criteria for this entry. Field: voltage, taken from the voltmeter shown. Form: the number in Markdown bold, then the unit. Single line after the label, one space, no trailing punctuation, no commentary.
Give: **8.25** V
